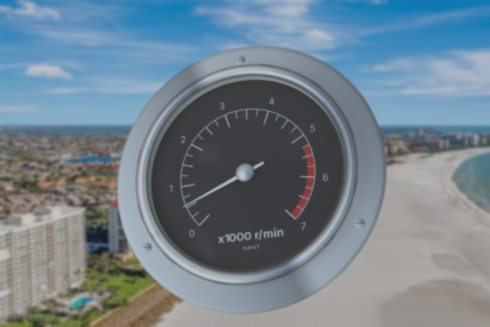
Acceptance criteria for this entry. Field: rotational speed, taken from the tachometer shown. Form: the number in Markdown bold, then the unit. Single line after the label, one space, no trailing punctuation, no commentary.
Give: **500** rpm
